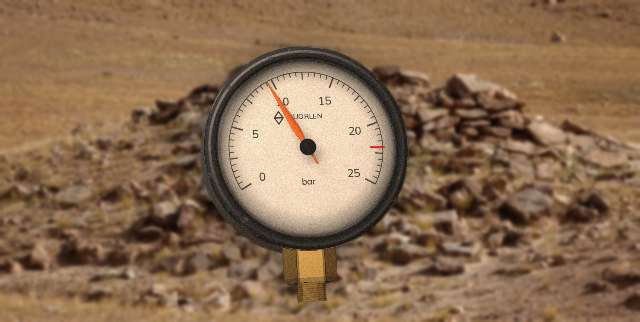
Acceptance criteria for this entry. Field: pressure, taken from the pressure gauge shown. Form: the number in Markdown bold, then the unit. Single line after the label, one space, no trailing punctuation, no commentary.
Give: **9.5** bar
